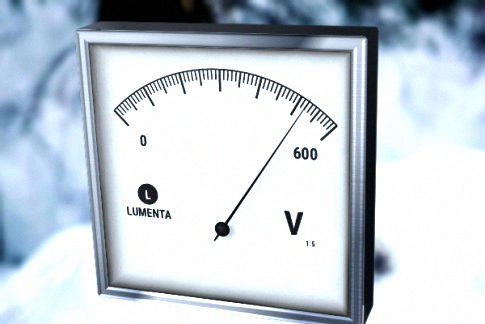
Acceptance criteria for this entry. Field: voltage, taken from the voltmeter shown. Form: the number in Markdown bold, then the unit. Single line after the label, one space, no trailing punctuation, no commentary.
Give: **520** V
